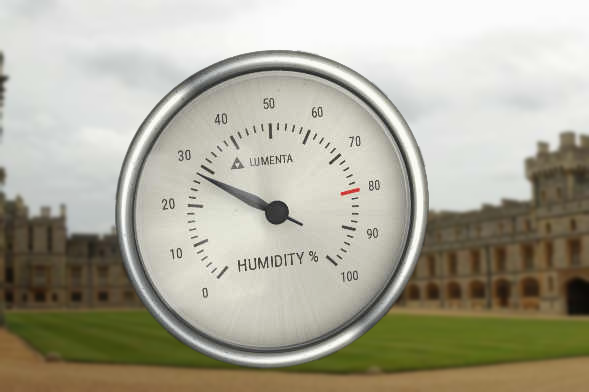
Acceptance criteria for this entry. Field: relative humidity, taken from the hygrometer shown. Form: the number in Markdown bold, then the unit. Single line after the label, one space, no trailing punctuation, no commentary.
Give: **28** %
